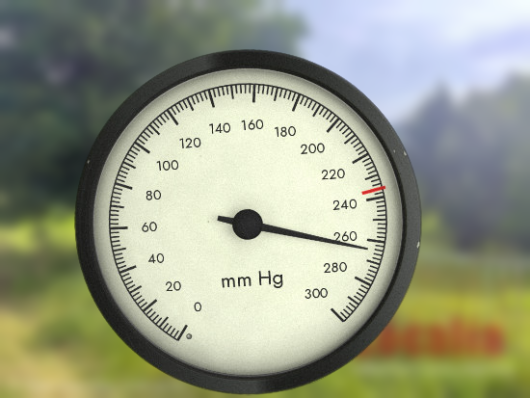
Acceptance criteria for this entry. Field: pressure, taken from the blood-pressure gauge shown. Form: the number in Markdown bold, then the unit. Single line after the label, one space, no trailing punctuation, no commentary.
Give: **264** mmHg
